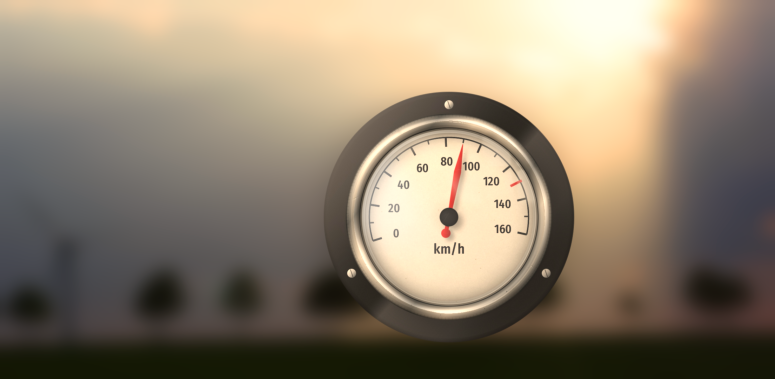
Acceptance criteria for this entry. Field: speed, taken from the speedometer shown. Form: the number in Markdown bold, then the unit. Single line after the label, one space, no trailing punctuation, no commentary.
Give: **90** km/h
